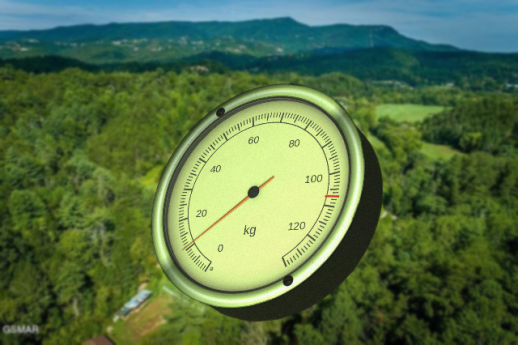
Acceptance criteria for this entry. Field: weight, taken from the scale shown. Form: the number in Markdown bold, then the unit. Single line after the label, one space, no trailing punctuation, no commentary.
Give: **10** kg
